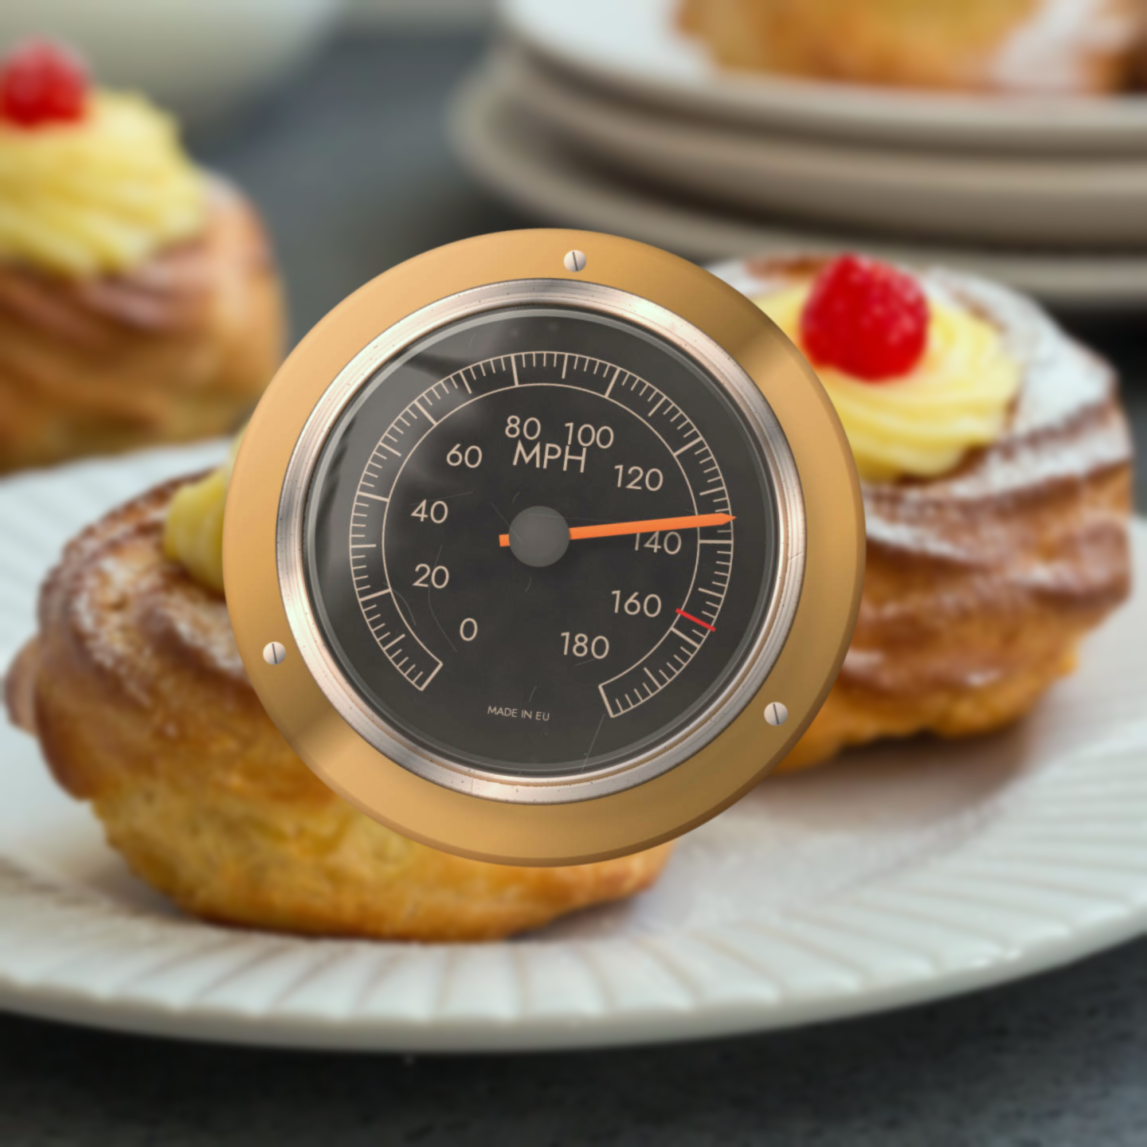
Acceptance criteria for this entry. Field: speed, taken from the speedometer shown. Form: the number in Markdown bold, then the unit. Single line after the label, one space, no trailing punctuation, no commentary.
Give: **136** mph
